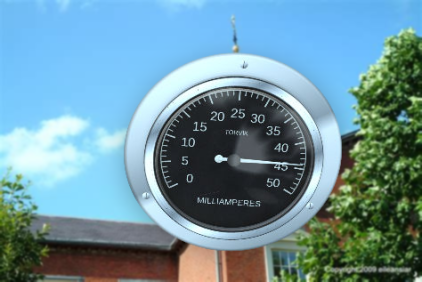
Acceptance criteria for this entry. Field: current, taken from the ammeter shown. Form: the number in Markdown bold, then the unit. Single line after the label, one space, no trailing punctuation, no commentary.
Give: **44** mA
